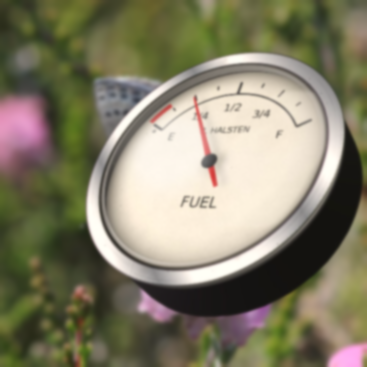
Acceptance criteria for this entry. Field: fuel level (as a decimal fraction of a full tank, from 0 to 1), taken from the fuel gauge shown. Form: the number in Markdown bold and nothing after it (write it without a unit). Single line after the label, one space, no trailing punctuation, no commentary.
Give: **0.25**
